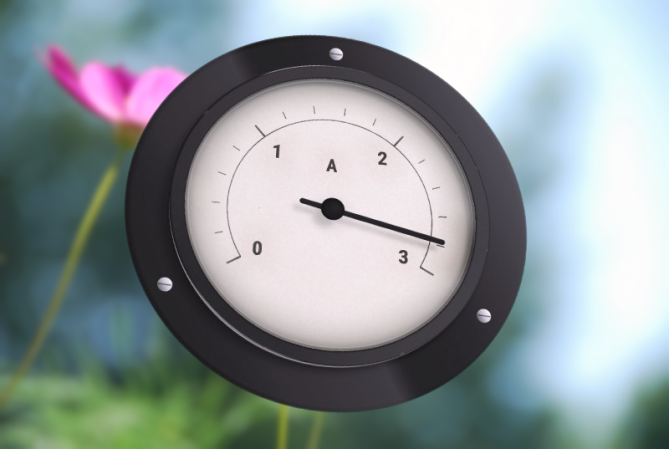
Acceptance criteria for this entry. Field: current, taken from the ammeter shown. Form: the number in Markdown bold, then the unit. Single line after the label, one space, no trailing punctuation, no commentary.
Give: **2.8** A
